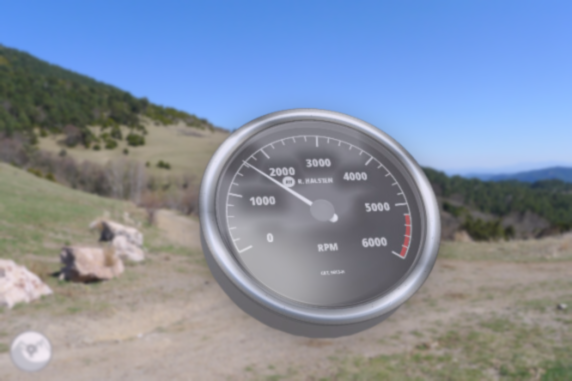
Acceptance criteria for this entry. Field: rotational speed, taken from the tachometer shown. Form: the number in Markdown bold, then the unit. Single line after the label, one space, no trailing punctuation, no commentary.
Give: **1600** rpm
